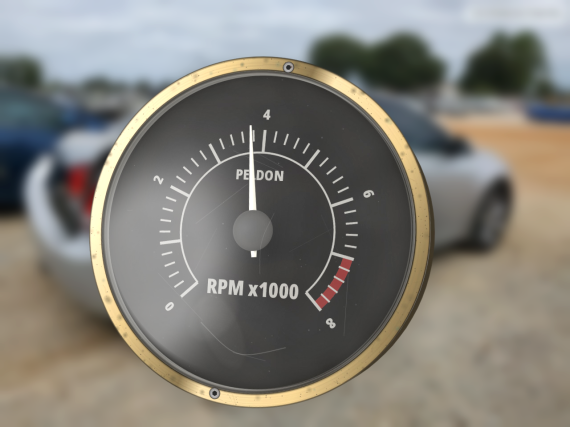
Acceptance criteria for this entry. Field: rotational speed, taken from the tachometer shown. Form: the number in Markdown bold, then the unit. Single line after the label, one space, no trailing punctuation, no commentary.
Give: **3800** rpm
